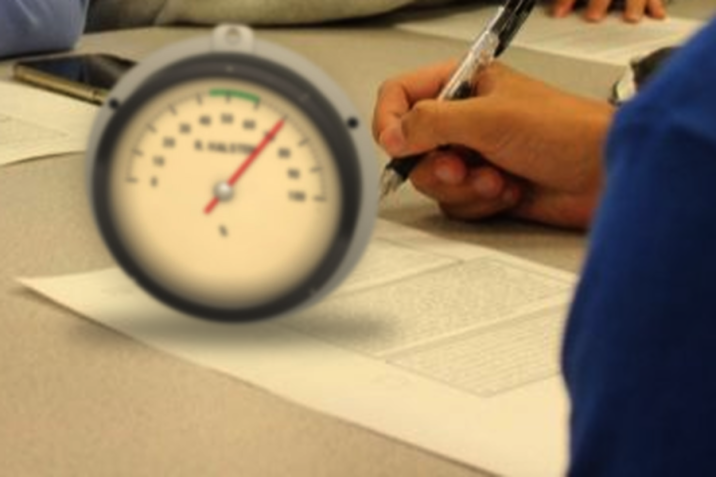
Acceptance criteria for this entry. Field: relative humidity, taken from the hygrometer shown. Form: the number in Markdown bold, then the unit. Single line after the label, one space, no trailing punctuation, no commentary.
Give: **70** %
